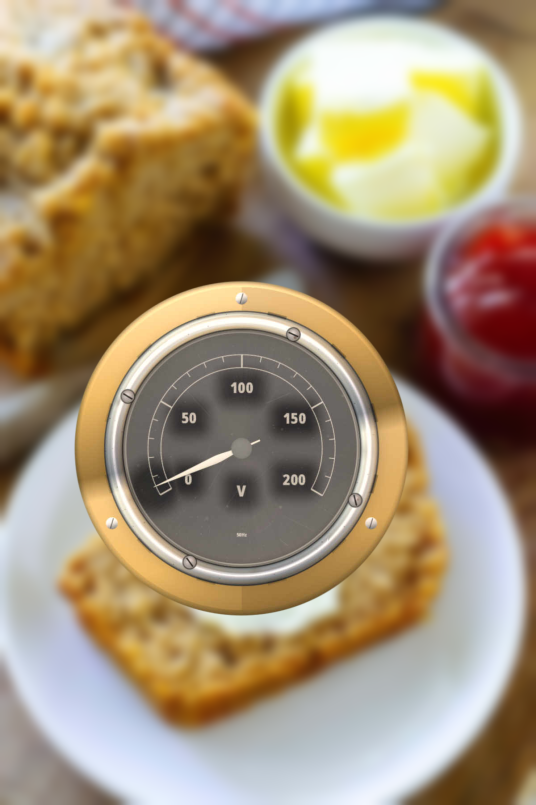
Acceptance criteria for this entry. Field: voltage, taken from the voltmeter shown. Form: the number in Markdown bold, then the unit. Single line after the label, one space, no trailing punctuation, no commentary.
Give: **5** V
